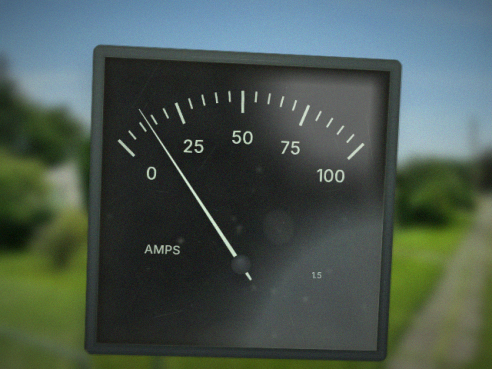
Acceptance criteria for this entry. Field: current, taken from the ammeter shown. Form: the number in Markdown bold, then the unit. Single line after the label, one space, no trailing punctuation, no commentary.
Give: **12.5** A
